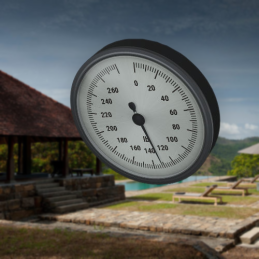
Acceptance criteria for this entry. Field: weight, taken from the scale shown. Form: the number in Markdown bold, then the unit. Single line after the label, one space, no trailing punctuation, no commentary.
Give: **130** lb
